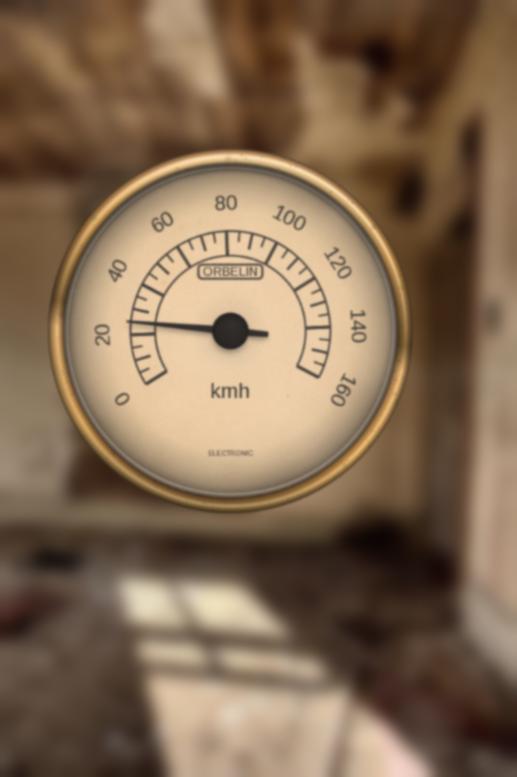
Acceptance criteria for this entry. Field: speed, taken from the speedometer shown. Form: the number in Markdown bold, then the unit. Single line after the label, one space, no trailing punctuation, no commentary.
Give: **25** km/h
